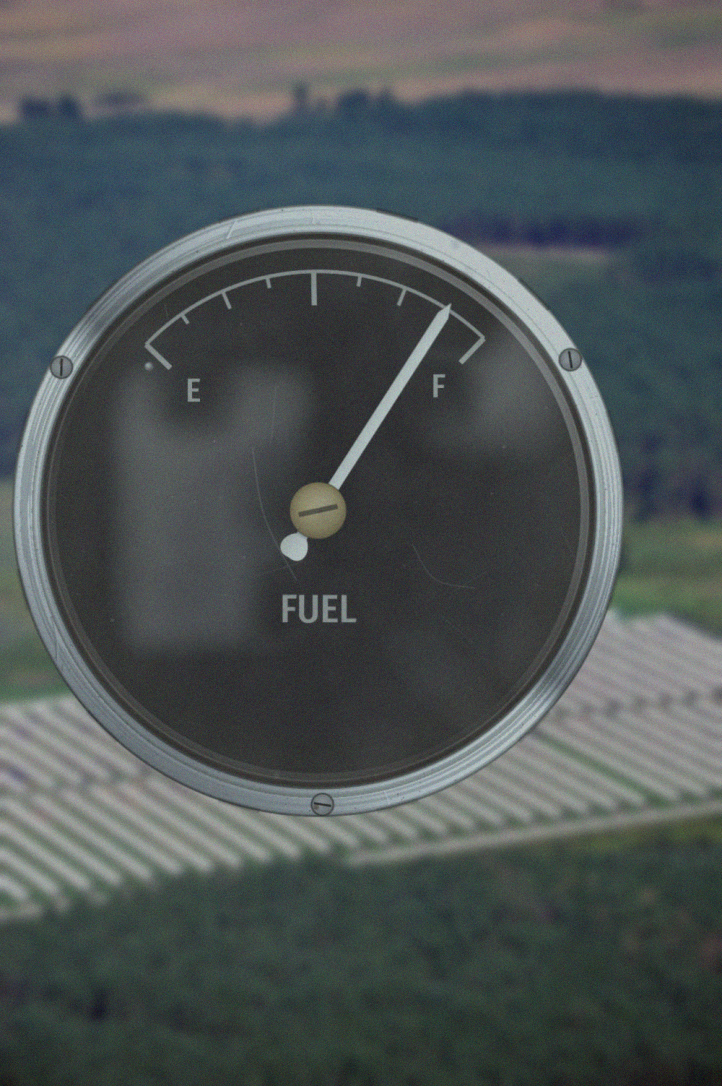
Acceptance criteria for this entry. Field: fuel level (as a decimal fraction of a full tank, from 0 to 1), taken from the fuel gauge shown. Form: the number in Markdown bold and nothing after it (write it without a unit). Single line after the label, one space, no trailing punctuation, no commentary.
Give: **0.875**
